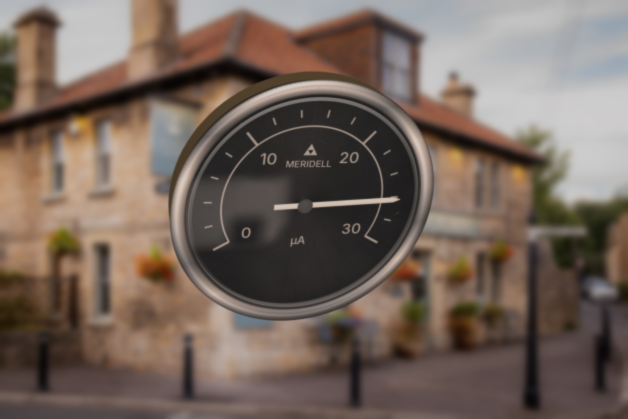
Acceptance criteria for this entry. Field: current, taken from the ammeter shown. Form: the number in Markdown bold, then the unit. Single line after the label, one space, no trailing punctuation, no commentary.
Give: **26** µA
